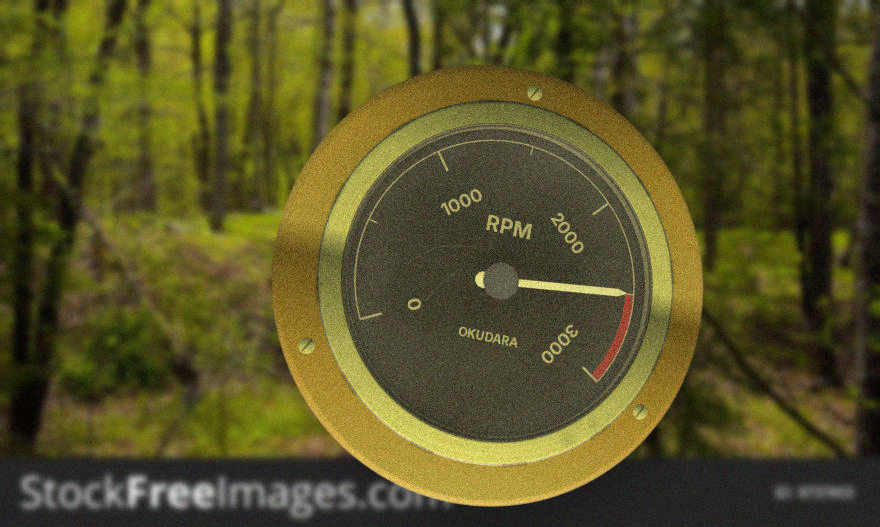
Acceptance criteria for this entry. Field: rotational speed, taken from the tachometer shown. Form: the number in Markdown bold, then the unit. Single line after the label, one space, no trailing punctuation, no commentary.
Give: **2500** rpm
